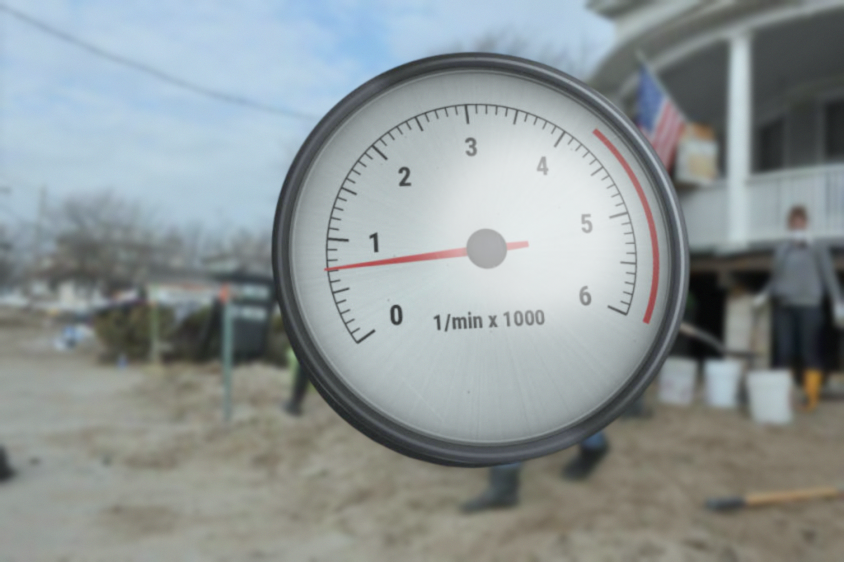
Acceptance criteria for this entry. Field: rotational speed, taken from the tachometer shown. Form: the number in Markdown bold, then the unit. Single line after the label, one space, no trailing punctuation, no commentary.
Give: **700** rpm
